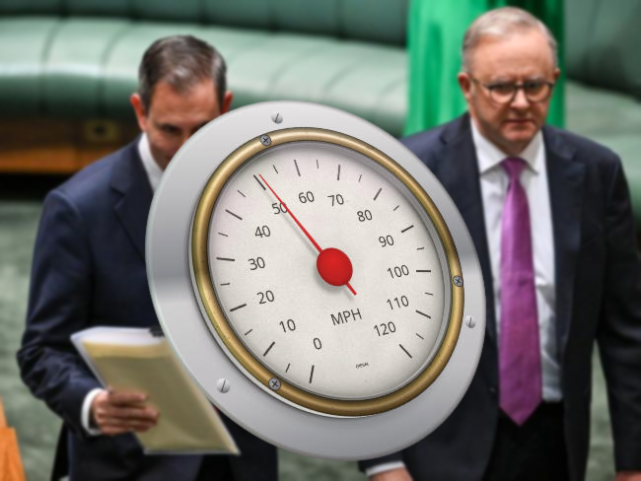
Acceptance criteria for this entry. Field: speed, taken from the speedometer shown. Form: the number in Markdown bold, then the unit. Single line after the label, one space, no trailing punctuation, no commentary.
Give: **50** mph
